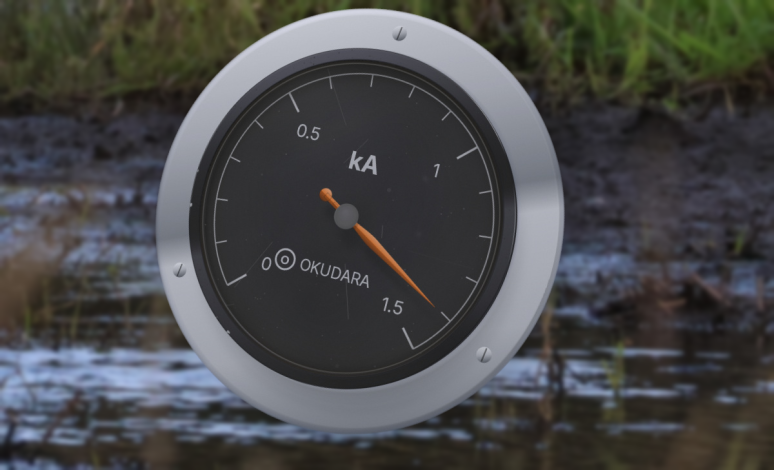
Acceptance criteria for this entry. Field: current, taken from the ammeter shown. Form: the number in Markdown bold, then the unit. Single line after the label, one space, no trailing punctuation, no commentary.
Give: **1.4** kA
